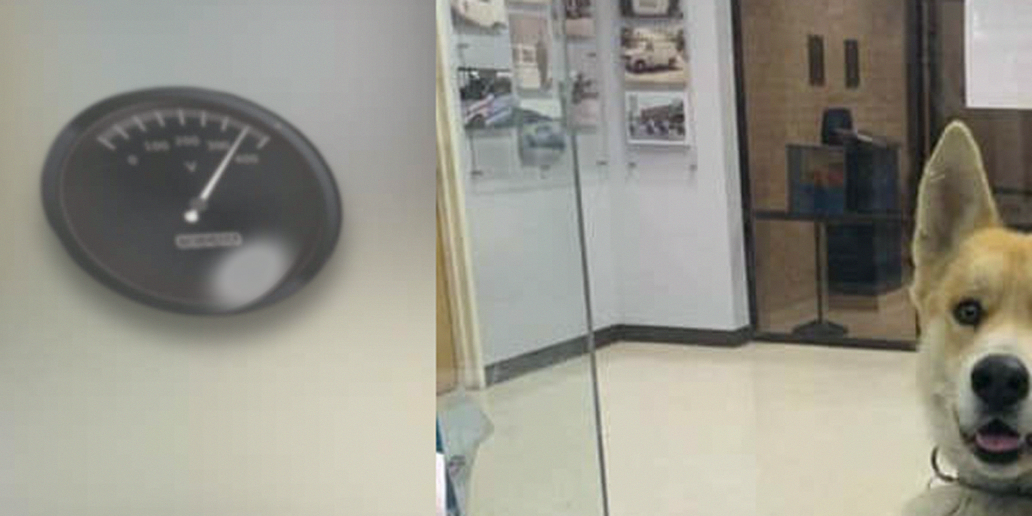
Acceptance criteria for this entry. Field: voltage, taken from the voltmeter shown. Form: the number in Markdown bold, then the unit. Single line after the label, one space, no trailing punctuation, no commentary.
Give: **350** V
